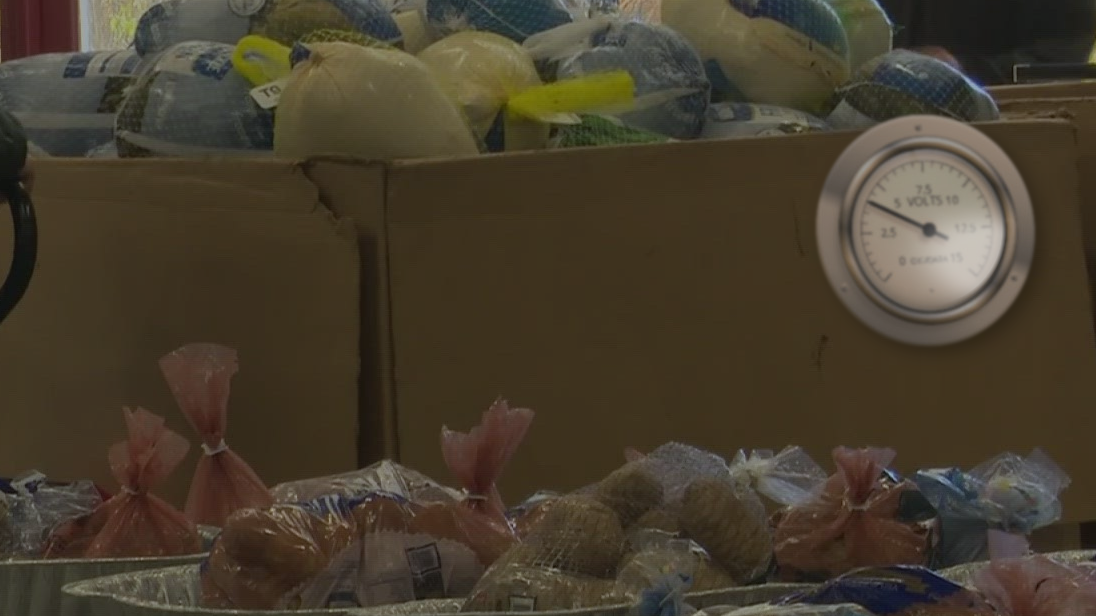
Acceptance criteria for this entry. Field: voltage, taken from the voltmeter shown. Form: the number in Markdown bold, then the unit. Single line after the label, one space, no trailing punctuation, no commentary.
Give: **4** V
